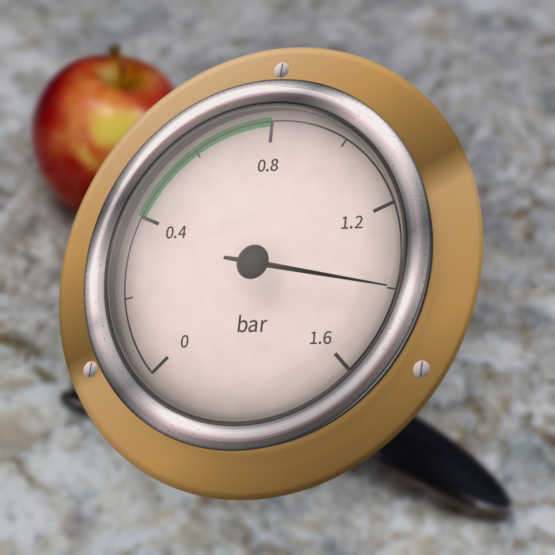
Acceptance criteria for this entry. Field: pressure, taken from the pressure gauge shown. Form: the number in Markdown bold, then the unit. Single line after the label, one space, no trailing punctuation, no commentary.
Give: **1.4** bar
